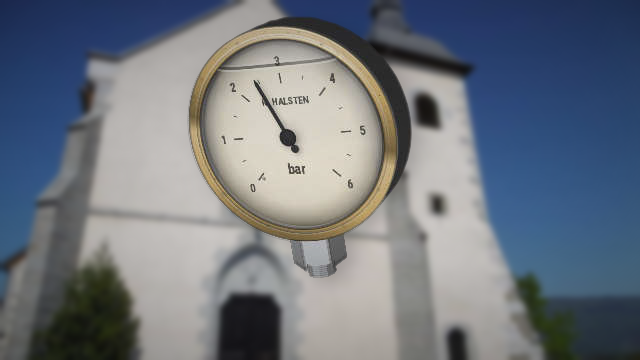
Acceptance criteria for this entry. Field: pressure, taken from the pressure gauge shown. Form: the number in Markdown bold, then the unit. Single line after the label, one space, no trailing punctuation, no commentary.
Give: **2.5** bar
